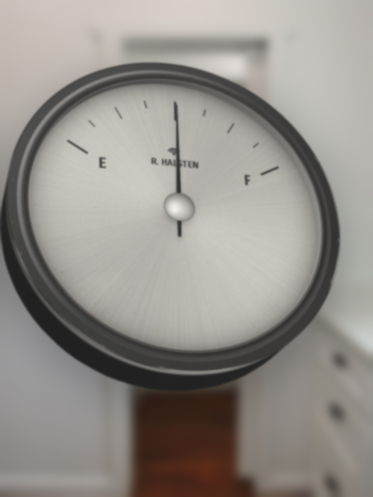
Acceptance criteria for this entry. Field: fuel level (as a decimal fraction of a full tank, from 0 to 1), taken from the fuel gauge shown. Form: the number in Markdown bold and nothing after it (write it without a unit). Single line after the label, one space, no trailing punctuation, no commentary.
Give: **0.5**
